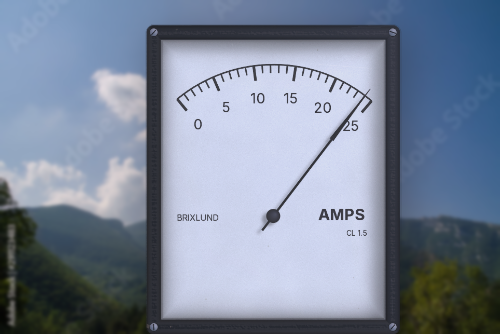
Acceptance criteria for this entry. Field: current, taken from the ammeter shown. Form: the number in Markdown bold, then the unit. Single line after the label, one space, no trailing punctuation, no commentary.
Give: **24** A
